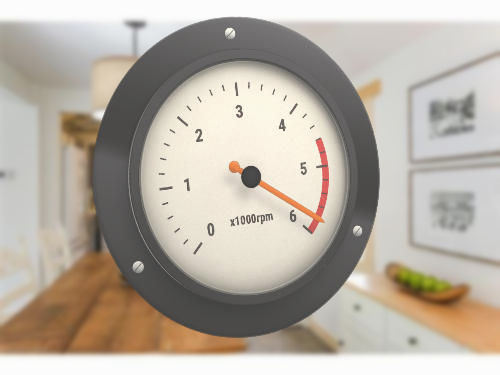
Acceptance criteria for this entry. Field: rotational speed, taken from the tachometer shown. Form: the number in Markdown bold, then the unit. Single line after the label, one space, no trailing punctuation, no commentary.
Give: **5800** rpm
